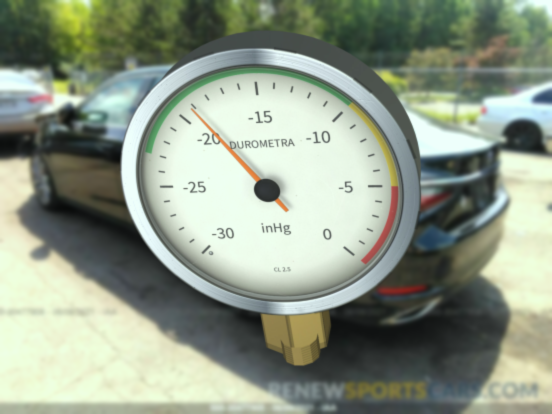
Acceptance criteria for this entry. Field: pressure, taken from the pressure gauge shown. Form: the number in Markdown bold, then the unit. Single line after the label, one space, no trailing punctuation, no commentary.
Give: **-19** inHg
